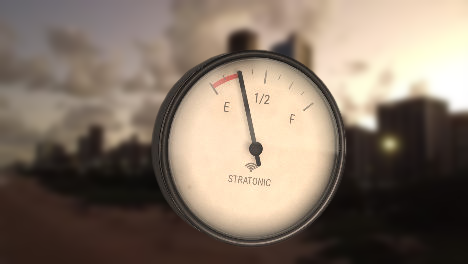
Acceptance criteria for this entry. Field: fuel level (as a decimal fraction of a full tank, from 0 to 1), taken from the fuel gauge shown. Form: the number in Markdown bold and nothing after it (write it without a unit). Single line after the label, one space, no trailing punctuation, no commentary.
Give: **0.25**
